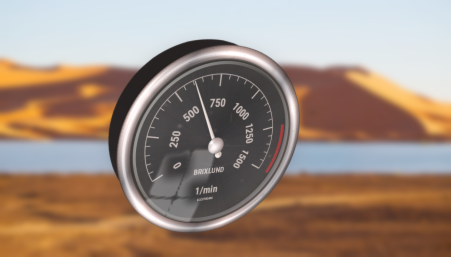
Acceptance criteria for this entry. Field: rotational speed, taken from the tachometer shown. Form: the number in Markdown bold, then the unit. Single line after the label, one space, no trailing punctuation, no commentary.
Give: **600** rpm
